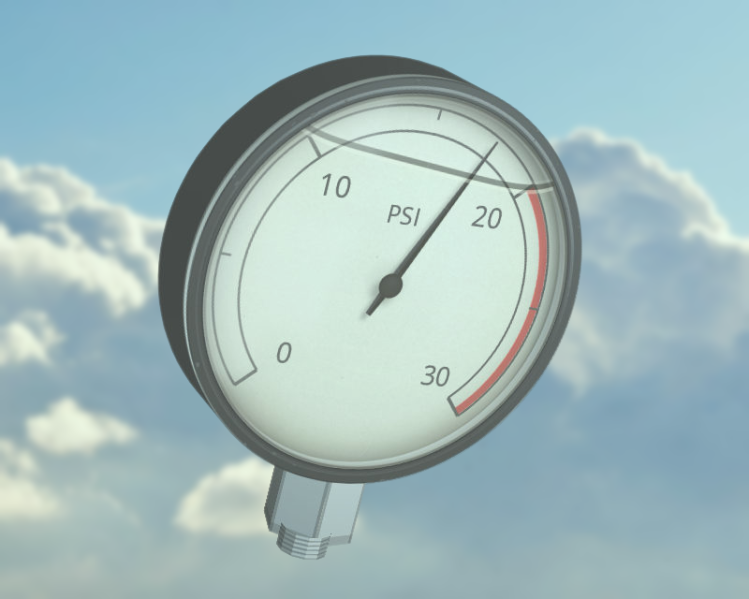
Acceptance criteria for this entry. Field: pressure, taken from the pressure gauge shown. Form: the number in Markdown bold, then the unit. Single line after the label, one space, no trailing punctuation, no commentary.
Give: **17.5** psi
